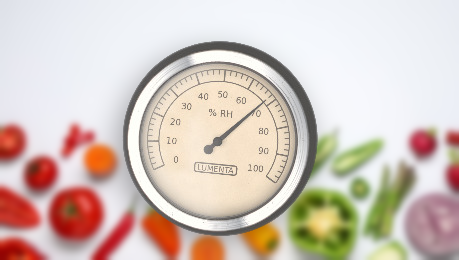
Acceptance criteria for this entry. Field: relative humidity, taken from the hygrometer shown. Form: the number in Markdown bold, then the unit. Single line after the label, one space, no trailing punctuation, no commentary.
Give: **68** %
